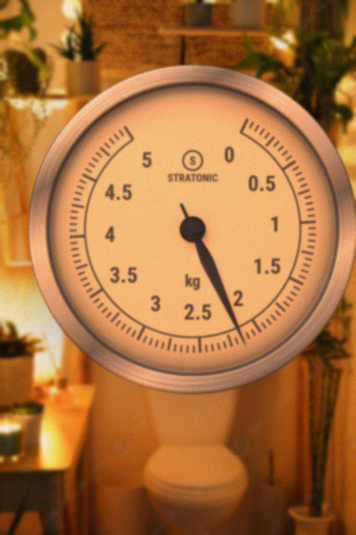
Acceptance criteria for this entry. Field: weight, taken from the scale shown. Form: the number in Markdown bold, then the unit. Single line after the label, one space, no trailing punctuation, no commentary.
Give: **2.15** kg
